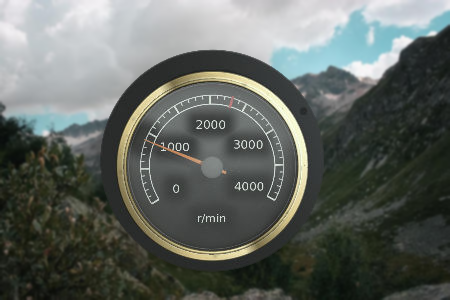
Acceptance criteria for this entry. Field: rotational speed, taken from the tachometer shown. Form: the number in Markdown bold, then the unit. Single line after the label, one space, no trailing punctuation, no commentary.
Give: **900** rpm
